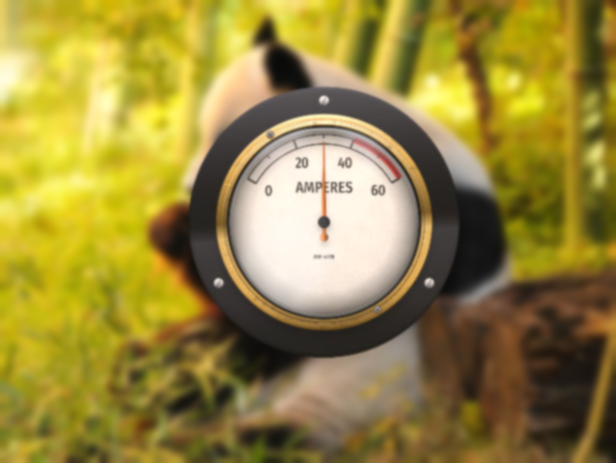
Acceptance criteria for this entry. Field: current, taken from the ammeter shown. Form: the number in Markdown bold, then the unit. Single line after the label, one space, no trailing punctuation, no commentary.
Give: **30** A
